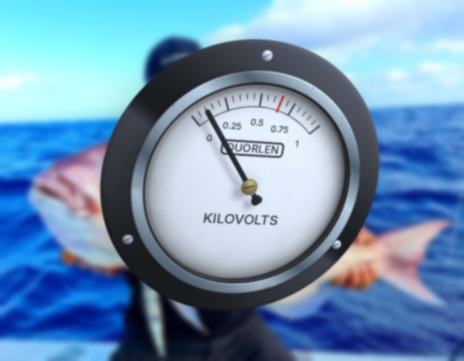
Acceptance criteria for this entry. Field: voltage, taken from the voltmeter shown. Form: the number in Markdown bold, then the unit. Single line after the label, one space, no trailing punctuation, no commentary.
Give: **0.1** kV
